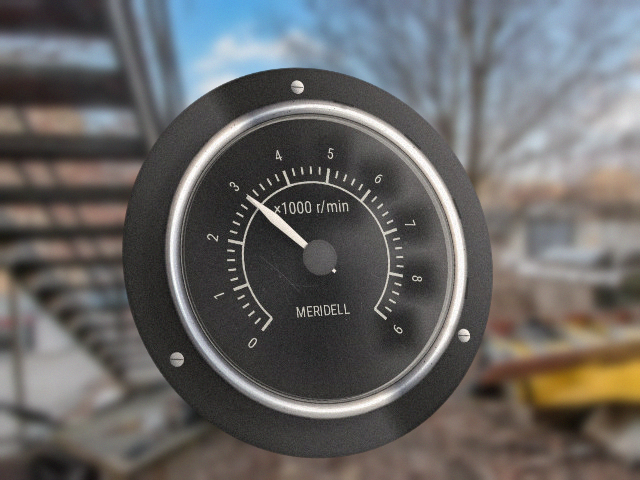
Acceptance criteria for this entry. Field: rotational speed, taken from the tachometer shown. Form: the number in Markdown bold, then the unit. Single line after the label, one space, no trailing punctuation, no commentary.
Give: **3000** rpm
